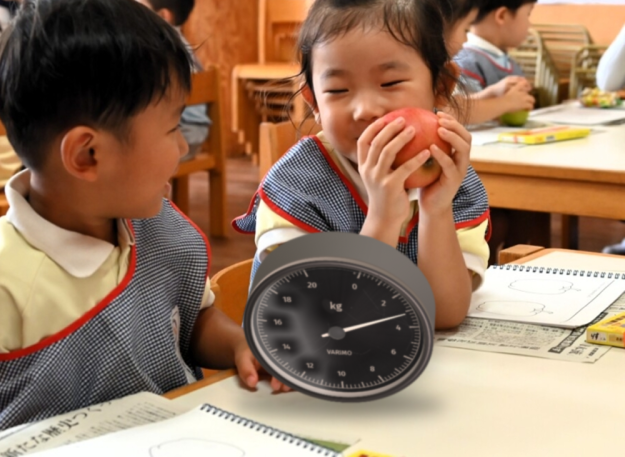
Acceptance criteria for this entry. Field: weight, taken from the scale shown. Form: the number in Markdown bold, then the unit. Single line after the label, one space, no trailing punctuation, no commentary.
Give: **3** kg
